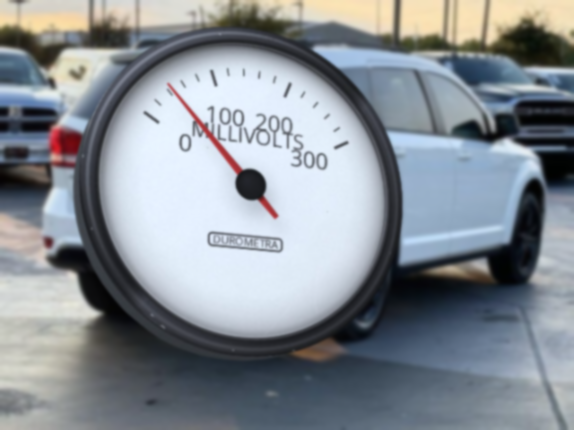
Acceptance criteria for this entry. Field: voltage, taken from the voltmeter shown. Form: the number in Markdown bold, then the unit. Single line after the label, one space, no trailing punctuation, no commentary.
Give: **40** mV
